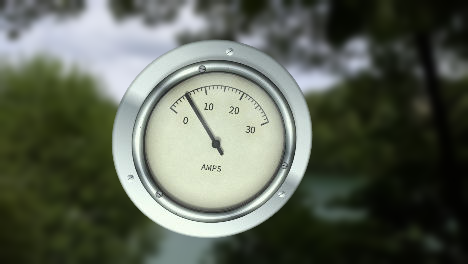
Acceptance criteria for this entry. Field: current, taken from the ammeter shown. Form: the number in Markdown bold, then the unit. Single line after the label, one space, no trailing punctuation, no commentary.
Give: **5** A
